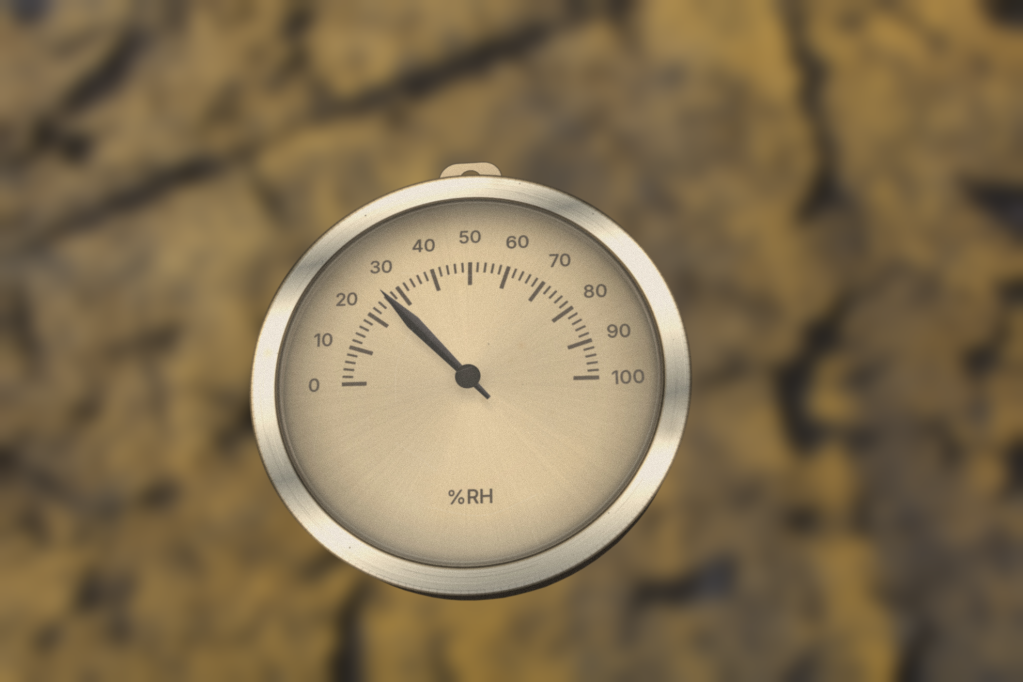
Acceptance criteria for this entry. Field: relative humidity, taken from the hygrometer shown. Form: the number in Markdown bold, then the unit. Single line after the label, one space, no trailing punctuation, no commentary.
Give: **26** %
